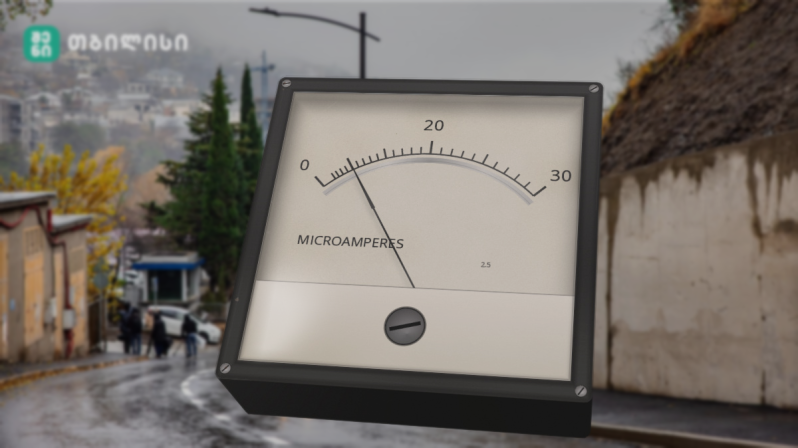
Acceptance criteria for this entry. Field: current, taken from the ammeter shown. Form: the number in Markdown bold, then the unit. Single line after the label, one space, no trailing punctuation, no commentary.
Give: **10** µA
